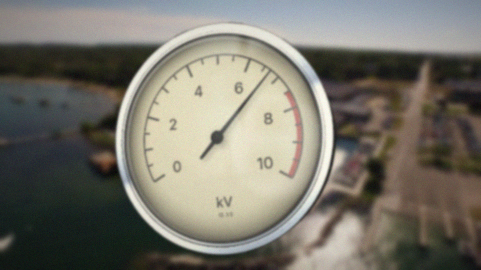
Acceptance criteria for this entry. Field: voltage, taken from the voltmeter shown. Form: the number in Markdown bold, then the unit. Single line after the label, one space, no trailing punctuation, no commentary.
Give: **6.75** kV
